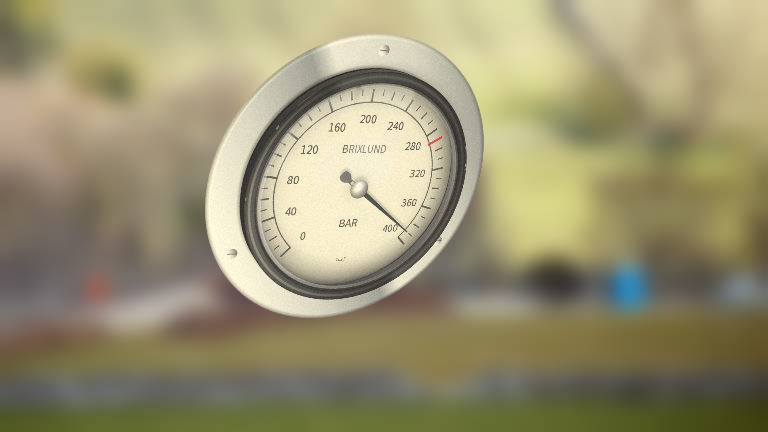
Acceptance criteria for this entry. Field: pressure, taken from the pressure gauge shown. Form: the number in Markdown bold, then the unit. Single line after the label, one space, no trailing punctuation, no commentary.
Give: **390** bar
